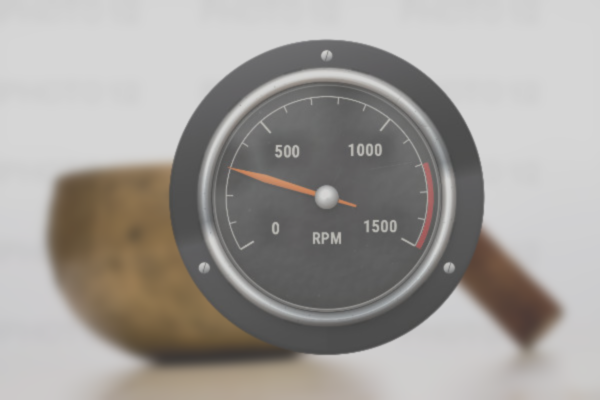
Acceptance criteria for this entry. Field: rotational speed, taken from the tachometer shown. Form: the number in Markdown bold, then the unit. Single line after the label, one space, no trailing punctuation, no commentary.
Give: **300** rpm
